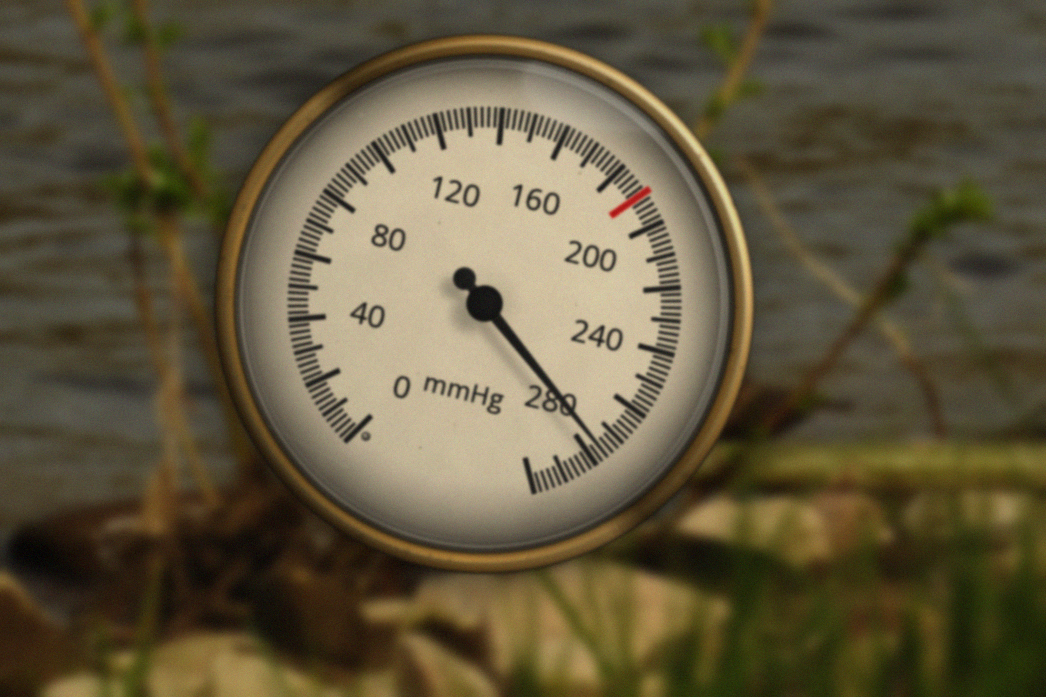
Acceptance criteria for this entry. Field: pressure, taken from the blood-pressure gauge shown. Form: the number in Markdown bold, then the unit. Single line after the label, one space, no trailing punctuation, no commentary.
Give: **276** mmHg
